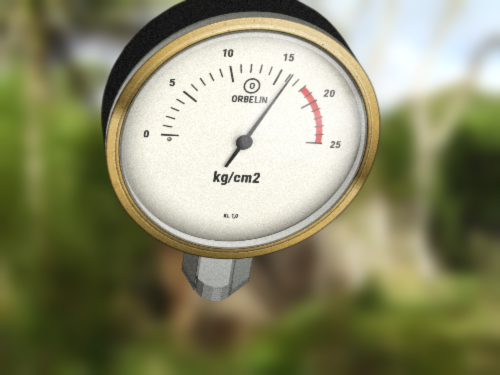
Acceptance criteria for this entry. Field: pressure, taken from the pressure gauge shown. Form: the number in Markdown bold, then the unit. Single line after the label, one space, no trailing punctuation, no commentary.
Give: **16** kg/cm²
